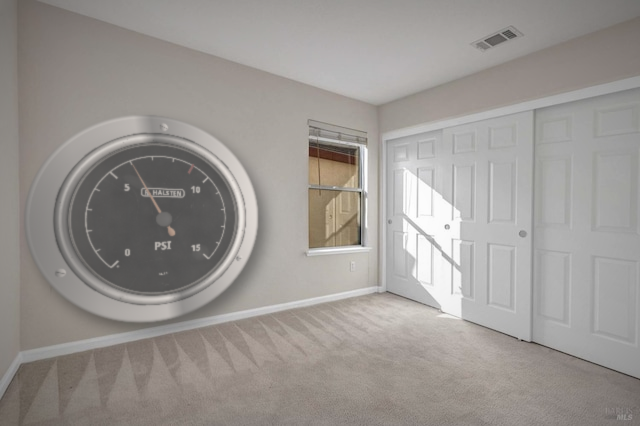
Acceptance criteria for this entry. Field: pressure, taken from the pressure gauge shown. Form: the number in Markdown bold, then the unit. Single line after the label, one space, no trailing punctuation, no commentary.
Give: **6** psi
